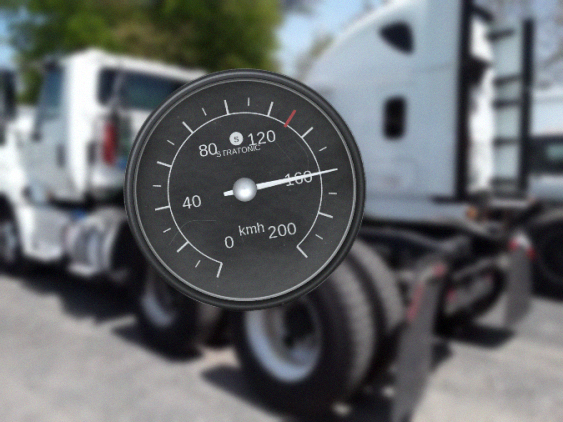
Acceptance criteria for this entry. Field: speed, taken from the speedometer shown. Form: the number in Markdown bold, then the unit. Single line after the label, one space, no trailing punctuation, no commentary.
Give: **160** km/h
